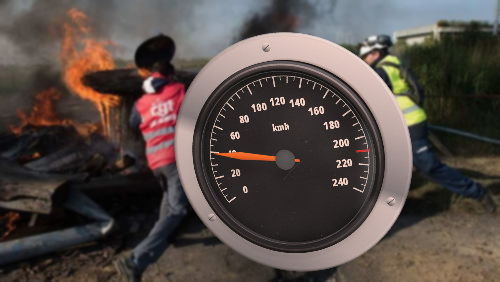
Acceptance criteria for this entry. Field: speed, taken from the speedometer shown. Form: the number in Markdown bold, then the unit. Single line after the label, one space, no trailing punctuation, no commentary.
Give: **40** km/h
